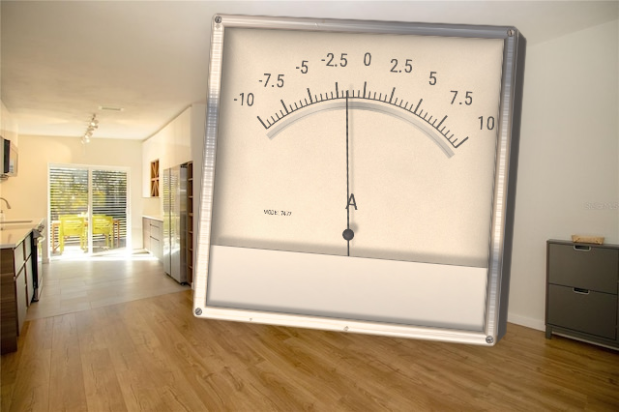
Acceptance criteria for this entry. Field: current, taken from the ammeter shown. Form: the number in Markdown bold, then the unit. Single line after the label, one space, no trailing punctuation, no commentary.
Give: **-1.5** A
